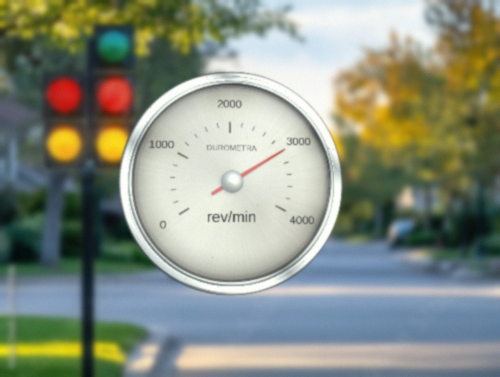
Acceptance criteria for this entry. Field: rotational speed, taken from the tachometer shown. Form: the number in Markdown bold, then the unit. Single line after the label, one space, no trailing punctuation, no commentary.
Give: **3000** rpm
